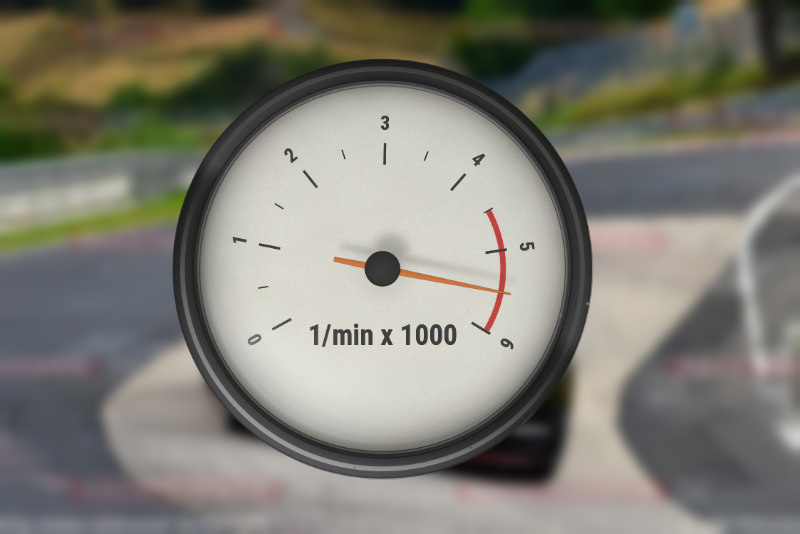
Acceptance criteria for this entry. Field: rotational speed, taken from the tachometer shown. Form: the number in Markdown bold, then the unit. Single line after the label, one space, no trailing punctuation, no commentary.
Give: **5500** rpm
